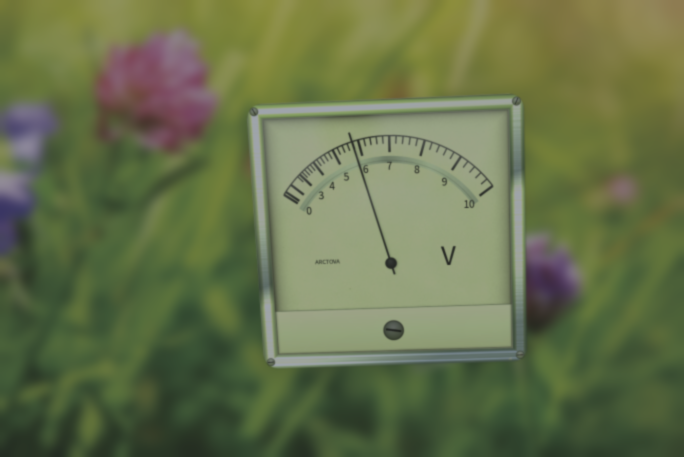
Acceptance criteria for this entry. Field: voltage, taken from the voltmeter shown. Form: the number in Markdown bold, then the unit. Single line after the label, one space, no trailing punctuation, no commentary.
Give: **5.8** V
